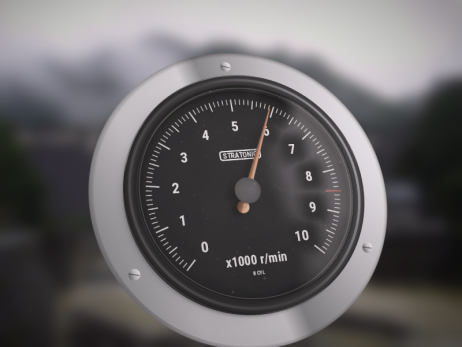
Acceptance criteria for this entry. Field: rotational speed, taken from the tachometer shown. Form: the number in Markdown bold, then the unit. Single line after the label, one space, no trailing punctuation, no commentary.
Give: **5900** rpm
